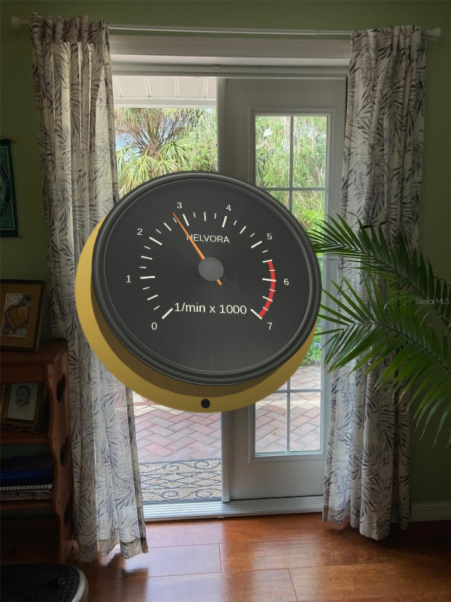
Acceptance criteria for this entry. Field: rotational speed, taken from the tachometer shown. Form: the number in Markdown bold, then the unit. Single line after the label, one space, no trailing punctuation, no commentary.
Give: **2750** rpm
